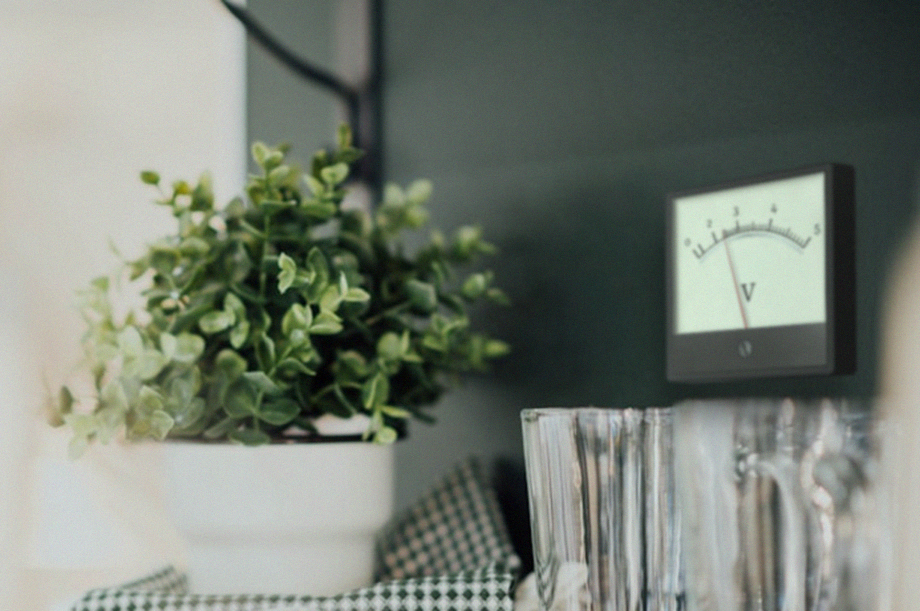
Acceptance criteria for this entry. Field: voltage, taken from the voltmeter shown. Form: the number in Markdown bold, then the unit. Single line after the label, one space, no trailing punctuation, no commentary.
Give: **2.5** V
